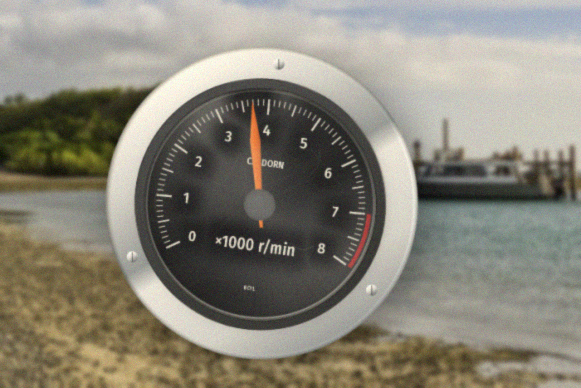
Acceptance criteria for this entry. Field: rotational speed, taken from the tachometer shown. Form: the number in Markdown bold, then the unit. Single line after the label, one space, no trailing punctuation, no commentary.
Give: **3700** rpm
